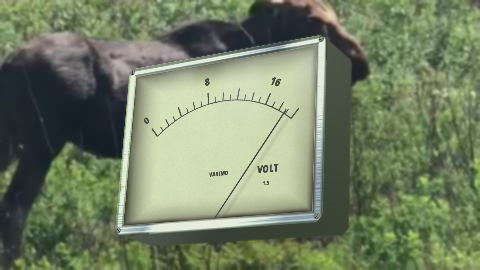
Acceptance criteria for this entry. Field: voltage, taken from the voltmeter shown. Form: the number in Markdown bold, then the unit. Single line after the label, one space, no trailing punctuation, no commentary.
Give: **19** V
